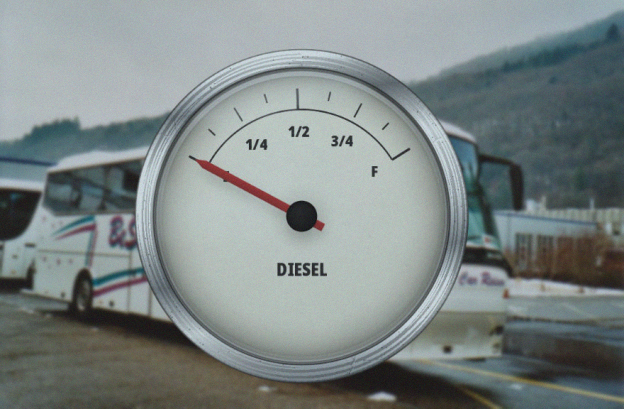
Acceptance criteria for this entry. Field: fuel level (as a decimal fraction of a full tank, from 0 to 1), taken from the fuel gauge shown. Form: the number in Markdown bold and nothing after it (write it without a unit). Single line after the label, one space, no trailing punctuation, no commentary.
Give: **0**
